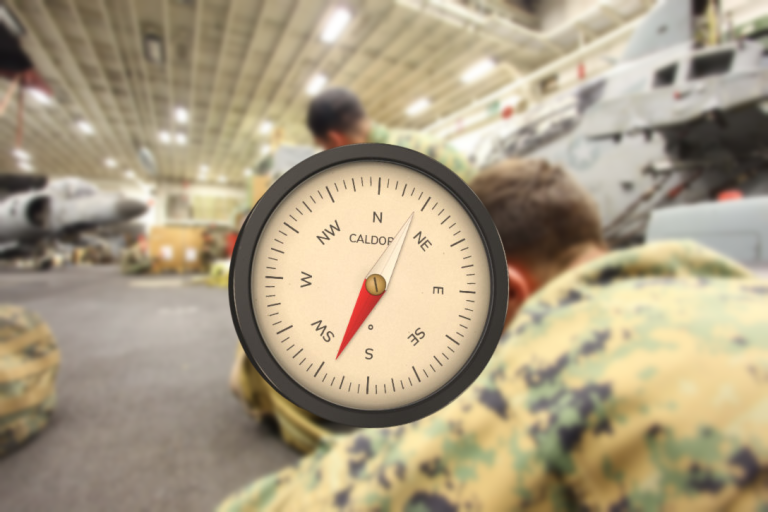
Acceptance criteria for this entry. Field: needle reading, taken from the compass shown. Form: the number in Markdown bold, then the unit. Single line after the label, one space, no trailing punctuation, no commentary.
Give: **205** °
